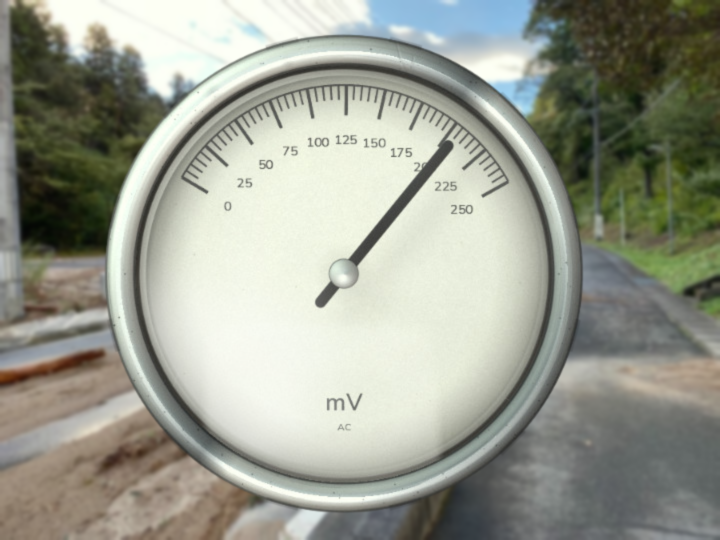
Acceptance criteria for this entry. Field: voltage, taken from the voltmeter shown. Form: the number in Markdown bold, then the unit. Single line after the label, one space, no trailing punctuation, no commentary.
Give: **205** mV
